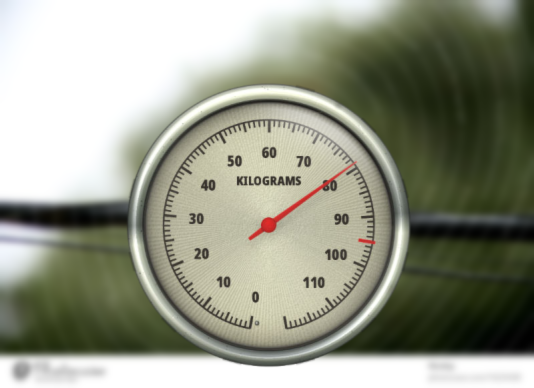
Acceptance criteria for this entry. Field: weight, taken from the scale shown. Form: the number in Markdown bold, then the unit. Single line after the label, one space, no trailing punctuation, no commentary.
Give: **79** kg
